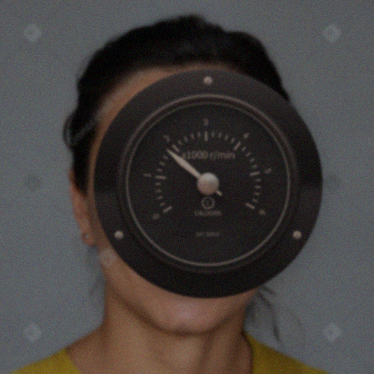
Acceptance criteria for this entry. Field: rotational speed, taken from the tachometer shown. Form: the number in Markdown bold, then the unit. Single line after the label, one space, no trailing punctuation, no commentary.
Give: **1800** rpm
